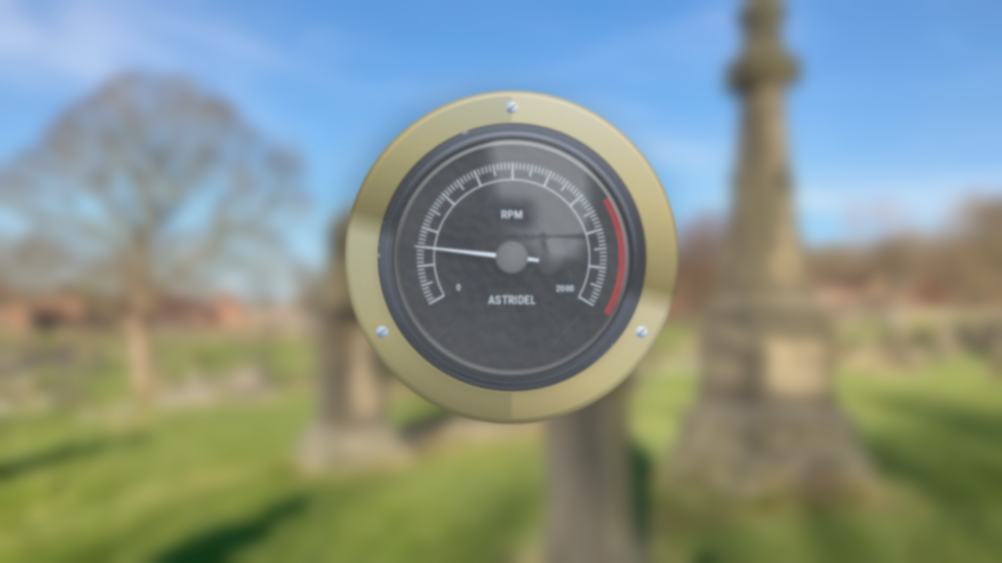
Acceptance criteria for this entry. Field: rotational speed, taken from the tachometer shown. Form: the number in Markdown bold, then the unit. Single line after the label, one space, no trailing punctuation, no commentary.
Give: **300** rpm
